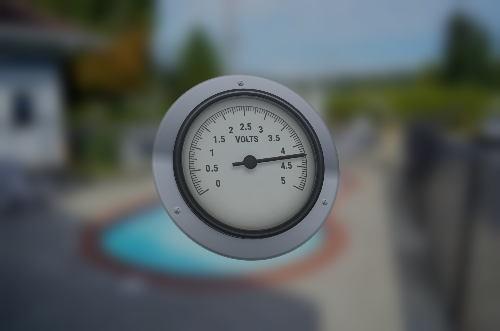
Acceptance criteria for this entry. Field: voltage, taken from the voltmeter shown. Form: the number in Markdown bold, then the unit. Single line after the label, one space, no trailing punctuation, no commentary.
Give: **4.25** V
